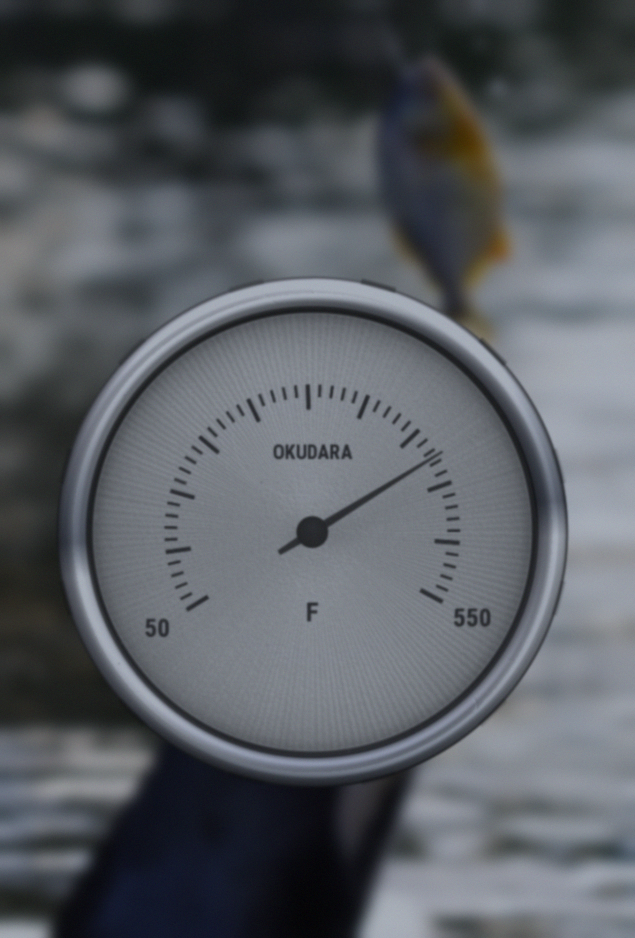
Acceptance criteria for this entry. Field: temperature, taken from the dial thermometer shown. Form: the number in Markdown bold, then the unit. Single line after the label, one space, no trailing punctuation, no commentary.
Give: **425** °F
